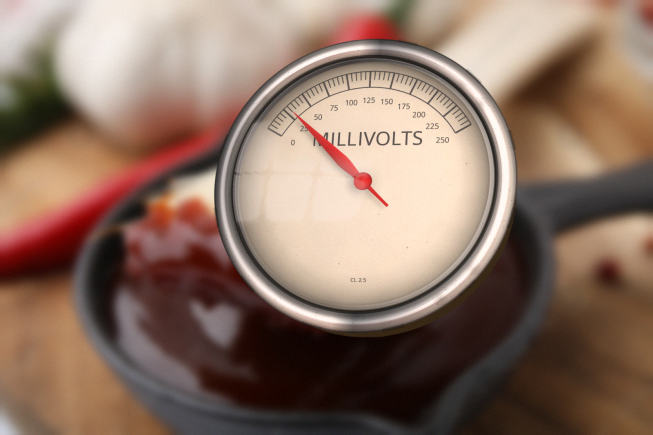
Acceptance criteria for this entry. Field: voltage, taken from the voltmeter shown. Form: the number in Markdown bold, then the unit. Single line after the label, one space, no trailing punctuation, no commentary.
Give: **30** mV
